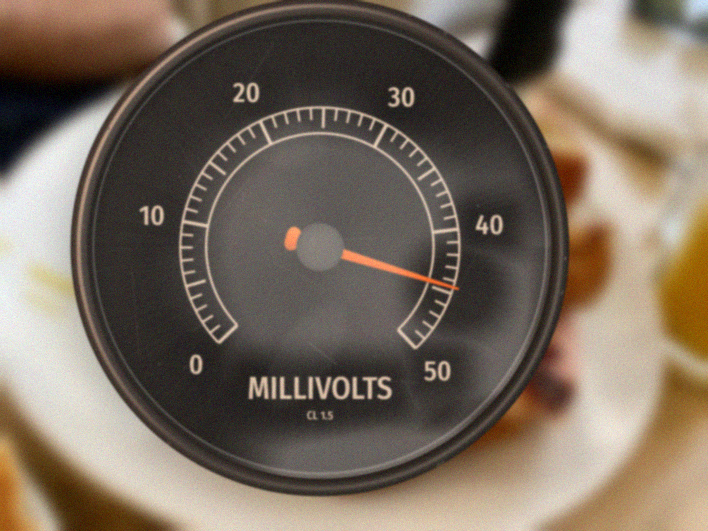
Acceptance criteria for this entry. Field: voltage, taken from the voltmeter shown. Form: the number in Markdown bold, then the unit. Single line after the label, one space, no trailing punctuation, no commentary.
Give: **44.5** mV
